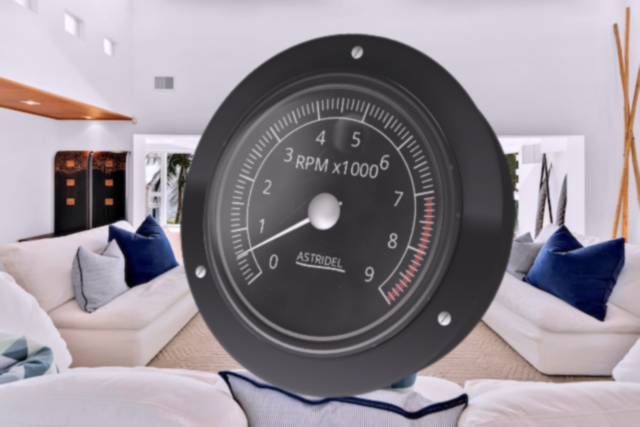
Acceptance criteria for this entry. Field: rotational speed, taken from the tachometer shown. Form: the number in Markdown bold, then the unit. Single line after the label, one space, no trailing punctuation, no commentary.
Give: **500** rpm
